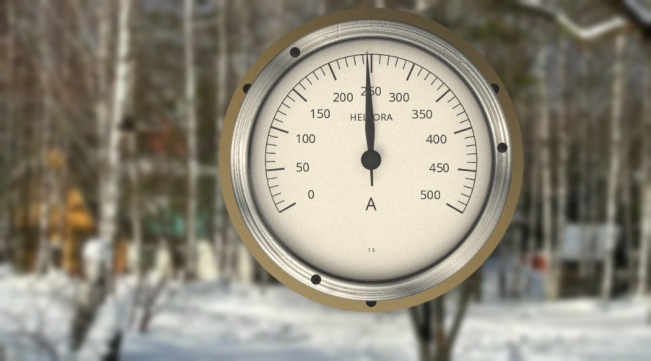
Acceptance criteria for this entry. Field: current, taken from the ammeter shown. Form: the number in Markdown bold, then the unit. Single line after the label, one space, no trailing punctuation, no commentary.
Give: **245** A
